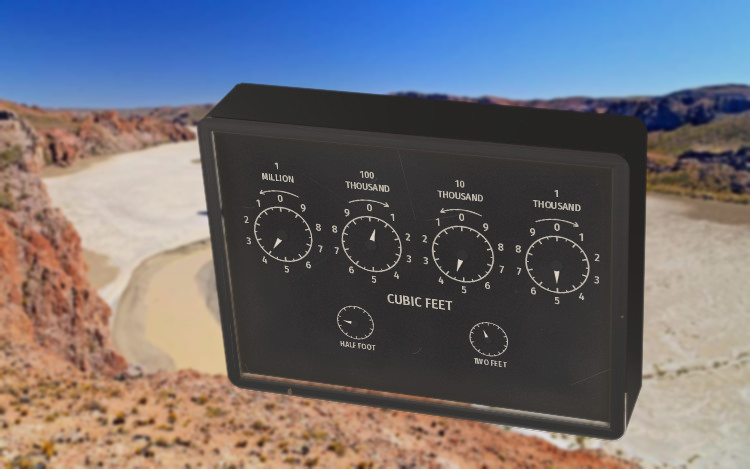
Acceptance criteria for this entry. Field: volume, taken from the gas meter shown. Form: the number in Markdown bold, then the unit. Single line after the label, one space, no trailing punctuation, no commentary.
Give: **404500** ft³
